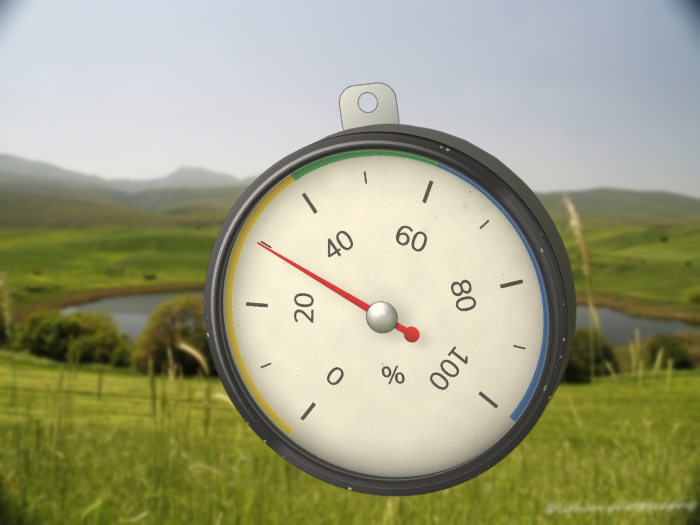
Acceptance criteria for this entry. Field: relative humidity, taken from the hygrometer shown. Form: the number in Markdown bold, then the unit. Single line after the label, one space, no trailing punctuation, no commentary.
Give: **30** %
